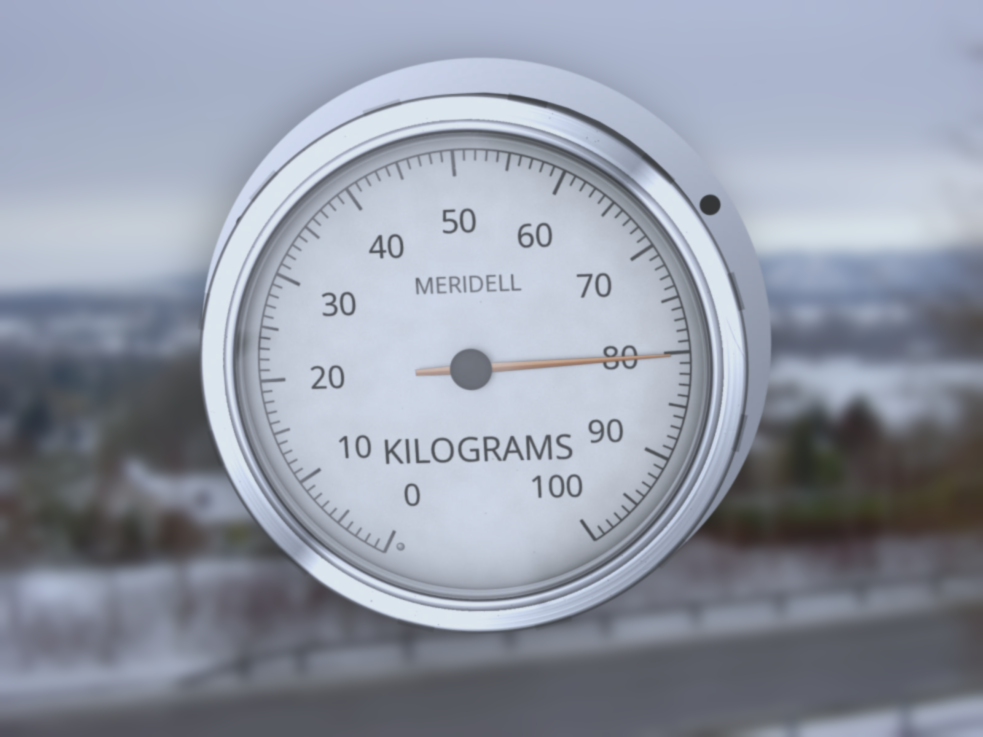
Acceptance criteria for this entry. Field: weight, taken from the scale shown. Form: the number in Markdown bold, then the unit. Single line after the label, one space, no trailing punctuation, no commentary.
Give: **80** kg
